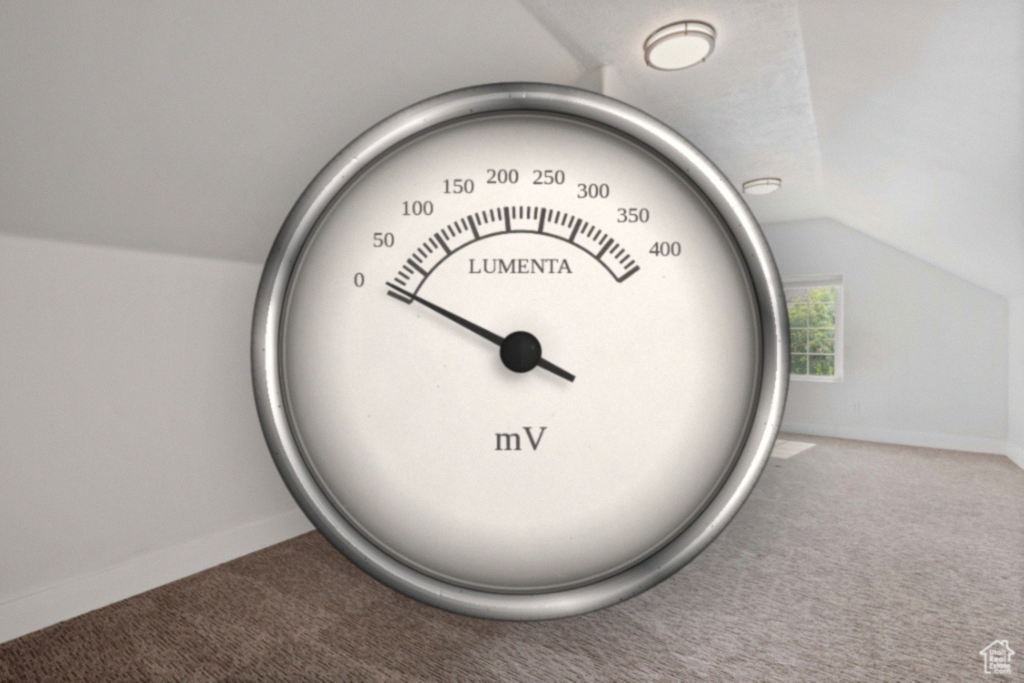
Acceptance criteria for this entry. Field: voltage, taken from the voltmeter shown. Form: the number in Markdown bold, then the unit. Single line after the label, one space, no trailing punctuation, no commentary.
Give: **10** mV
